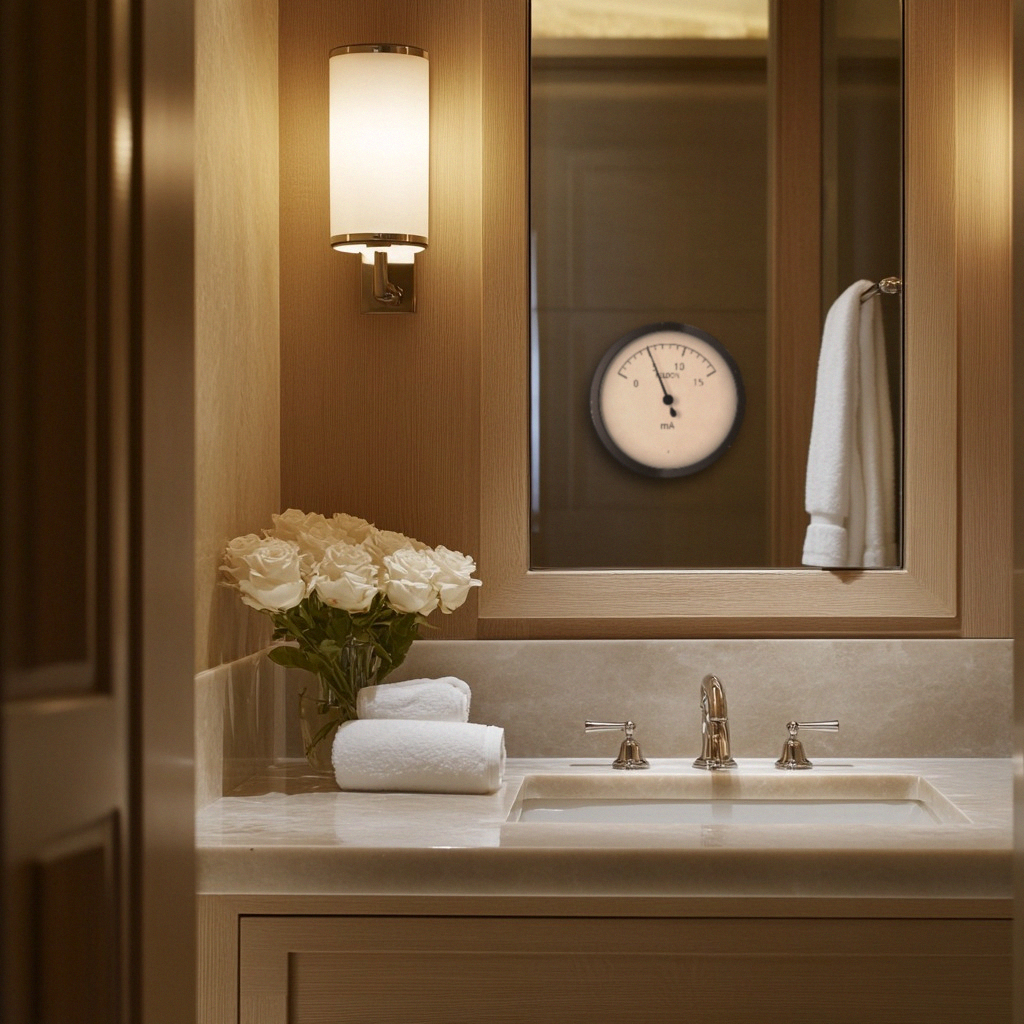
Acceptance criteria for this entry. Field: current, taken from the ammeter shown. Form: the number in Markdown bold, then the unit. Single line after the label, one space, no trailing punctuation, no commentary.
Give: **5** mA
